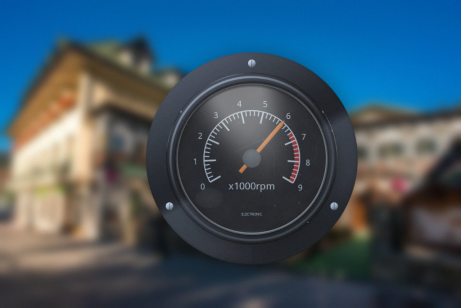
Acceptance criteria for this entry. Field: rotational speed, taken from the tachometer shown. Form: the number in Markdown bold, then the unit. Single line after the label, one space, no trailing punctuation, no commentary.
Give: **6000** rpm
